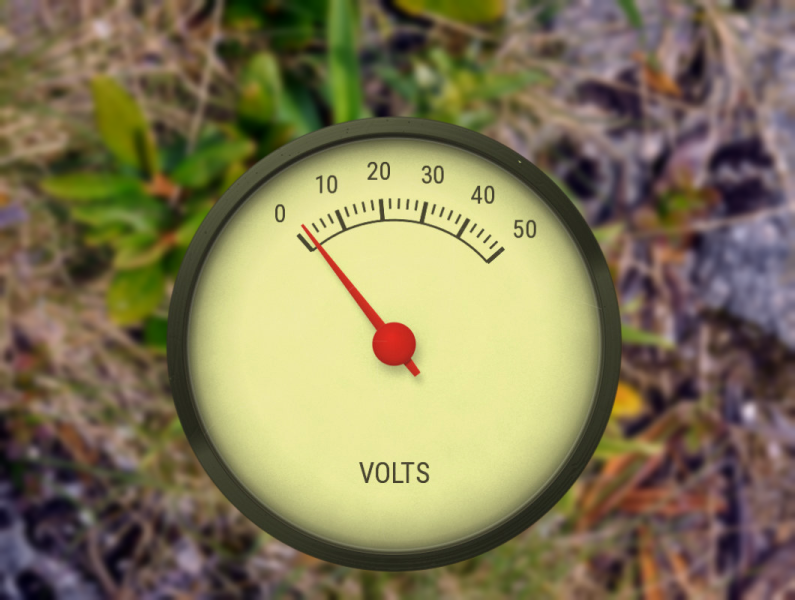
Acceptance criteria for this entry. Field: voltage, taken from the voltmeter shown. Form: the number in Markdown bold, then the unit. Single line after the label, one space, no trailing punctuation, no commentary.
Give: **2** V
